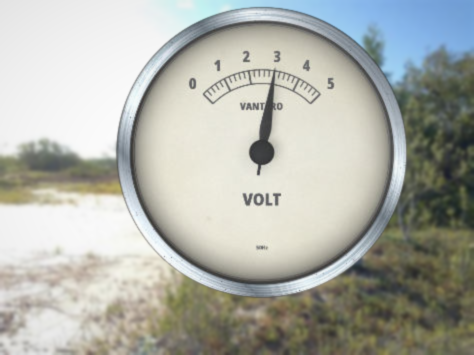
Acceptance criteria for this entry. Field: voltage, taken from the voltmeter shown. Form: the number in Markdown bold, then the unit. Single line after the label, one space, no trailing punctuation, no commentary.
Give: **3** V
